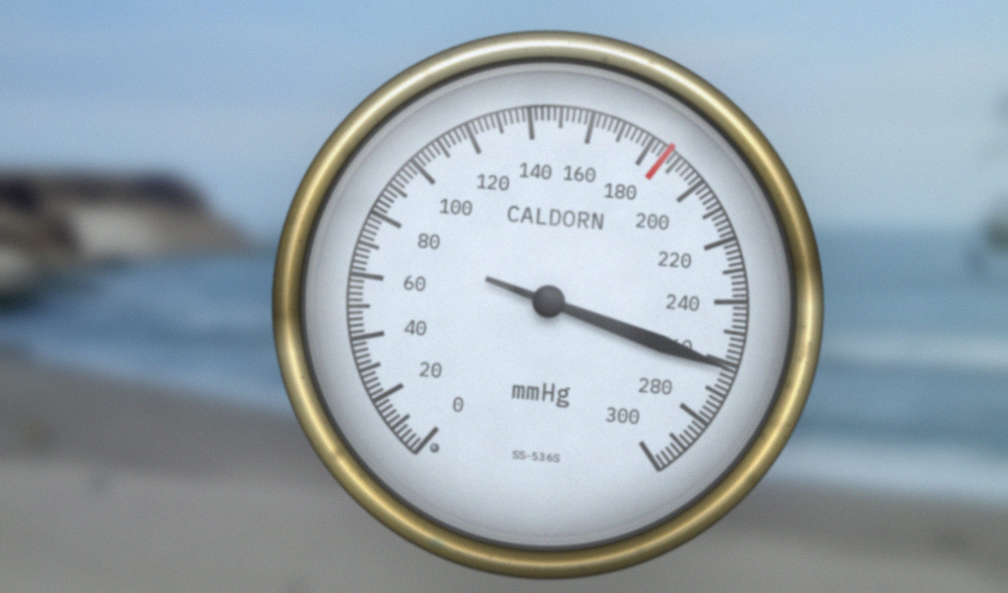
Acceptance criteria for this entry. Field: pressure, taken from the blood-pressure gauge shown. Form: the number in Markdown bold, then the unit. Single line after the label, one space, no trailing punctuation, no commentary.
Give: **262** mmHg
